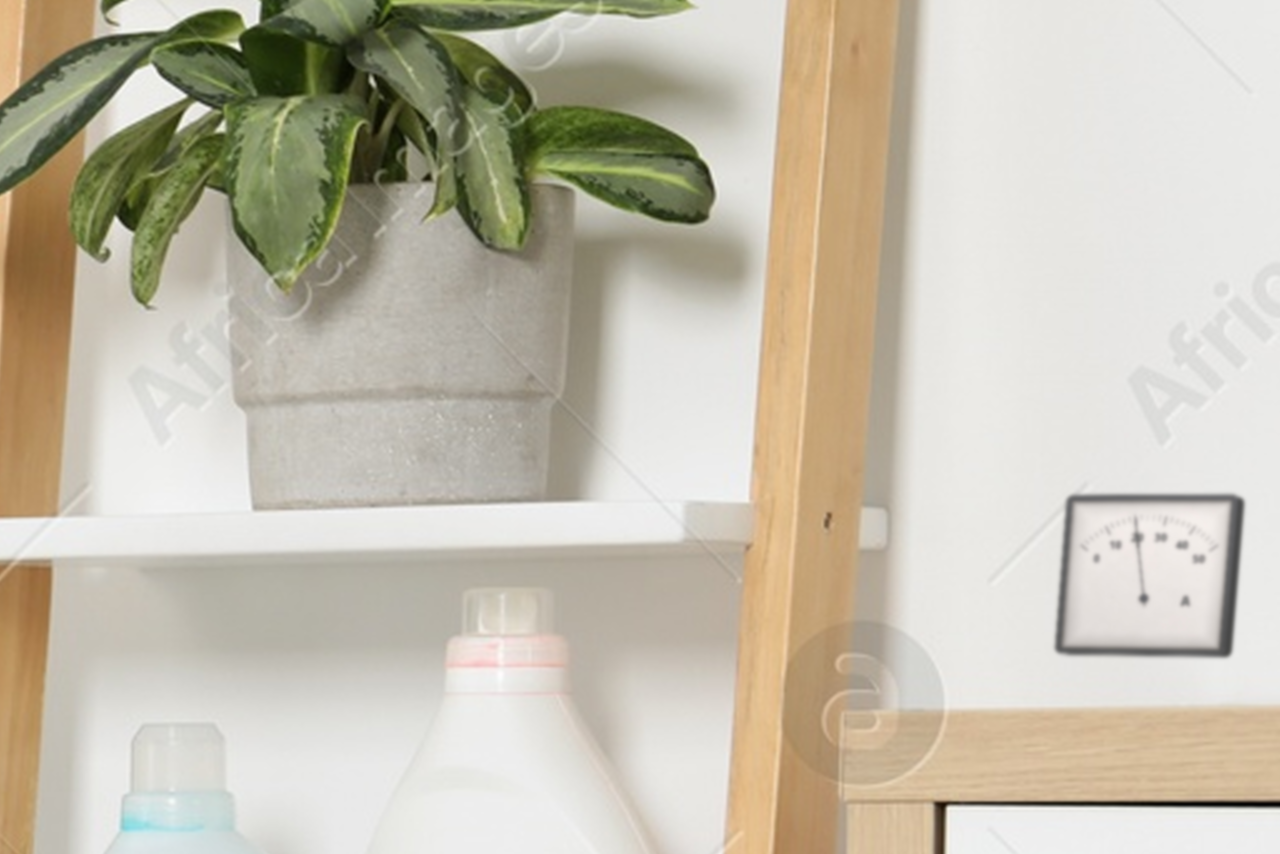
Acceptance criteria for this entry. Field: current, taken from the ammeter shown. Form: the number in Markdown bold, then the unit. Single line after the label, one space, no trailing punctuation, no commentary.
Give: **20** A
